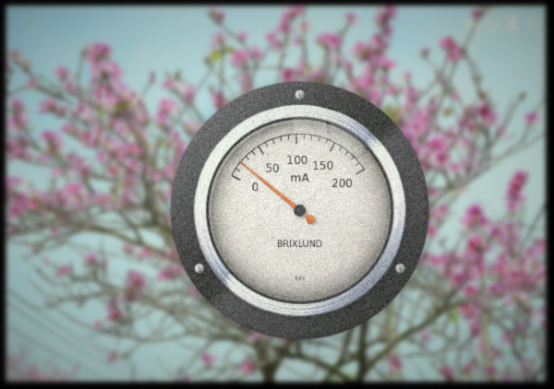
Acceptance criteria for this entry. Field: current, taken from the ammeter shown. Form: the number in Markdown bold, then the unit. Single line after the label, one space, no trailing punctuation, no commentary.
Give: **20** mA
